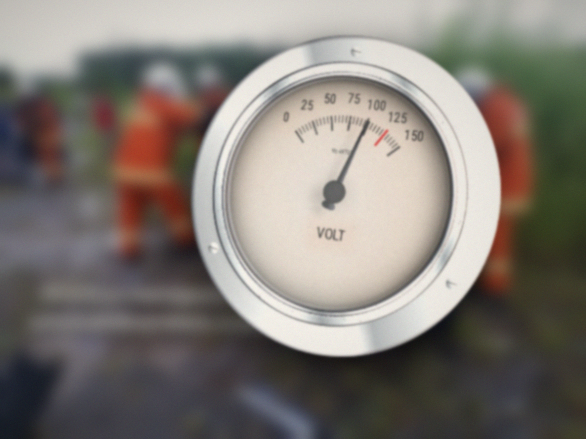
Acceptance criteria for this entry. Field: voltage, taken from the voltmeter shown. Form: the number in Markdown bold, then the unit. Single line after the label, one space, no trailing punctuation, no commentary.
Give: **100** V
